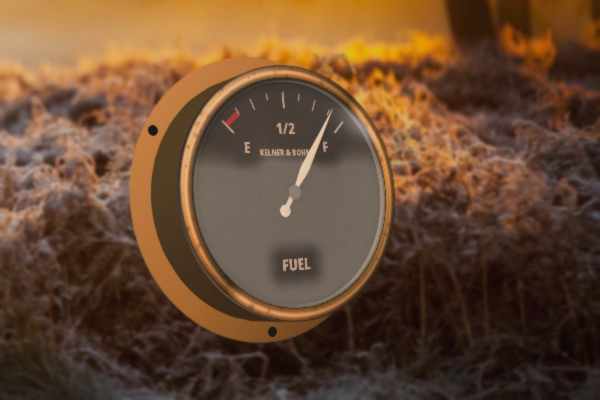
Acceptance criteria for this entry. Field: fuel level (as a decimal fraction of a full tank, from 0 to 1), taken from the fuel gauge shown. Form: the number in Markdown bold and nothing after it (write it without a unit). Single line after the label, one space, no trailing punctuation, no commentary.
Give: **0.875**
